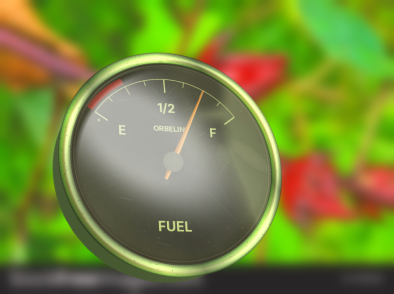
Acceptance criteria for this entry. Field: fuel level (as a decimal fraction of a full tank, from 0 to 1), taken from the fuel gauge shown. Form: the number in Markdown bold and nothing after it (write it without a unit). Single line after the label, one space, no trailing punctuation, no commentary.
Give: **0.75**
